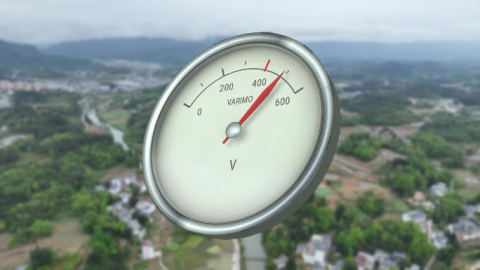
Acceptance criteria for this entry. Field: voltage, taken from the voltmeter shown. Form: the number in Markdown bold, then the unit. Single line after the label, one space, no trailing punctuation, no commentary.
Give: **500** V
